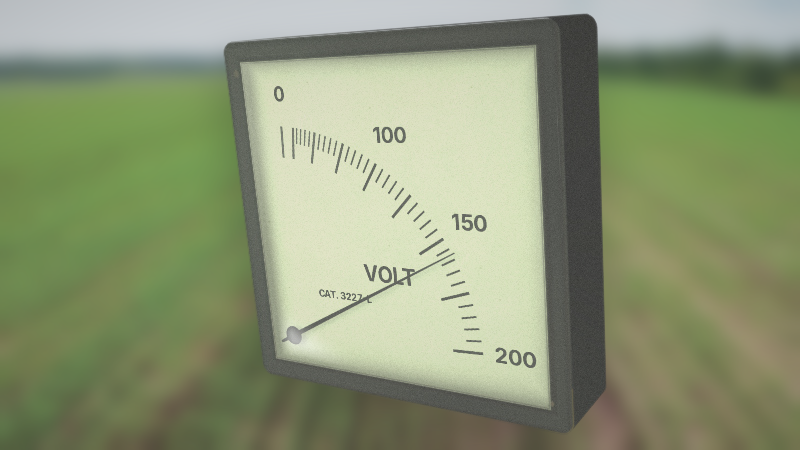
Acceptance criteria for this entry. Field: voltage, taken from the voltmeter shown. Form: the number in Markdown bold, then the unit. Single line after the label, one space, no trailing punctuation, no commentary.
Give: **157.5** V
